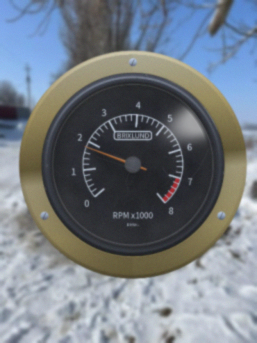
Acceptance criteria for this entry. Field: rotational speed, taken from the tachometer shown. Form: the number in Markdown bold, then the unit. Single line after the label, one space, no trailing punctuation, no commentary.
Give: **1800** rpm
